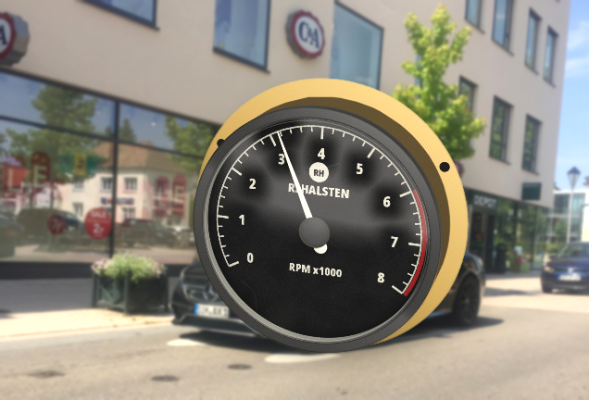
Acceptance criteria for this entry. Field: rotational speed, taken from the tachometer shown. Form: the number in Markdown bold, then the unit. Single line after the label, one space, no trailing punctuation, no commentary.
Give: **3200** rpm
